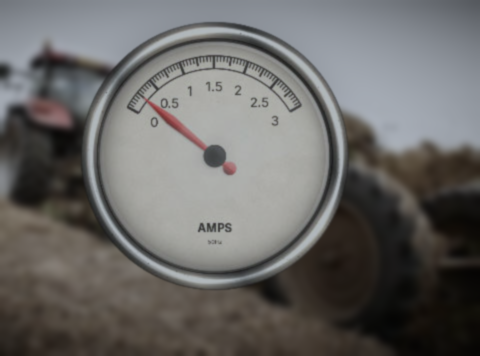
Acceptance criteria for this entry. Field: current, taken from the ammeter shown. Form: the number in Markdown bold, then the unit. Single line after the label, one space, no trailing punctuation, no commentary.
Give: **0.25** A
